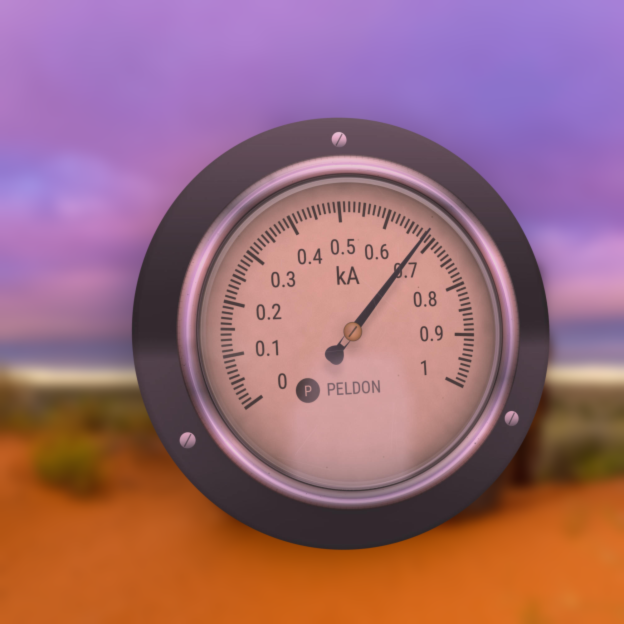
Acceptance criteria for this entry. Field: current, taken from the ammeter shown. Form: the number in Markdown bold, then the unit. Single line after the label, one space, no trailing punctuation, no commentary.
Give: **0.68** kA
